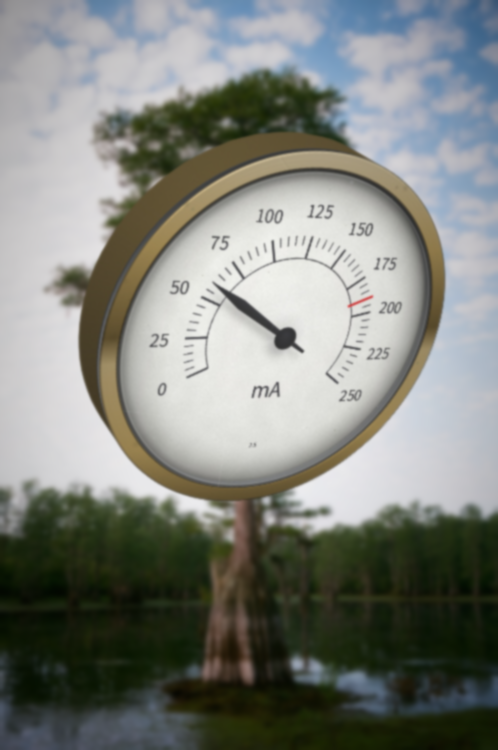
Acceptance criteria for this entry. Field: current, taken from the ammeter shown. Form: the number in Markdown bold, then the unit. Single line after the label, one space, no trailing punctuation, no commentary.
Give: **60** mA
